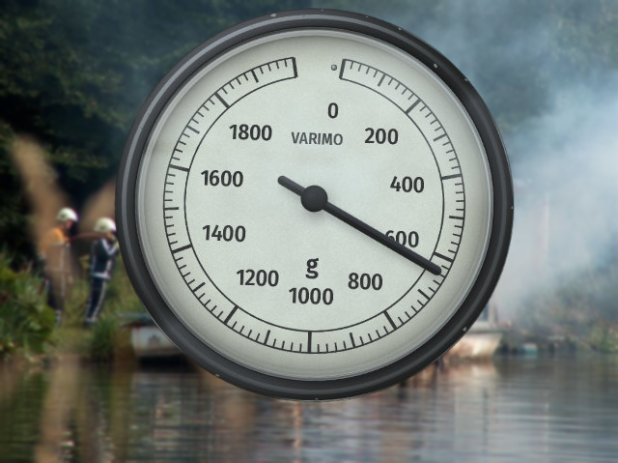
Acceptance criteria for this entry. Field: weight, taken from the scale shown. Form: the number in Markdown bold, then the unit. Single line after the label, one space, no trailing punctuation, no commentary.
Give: **640** g
